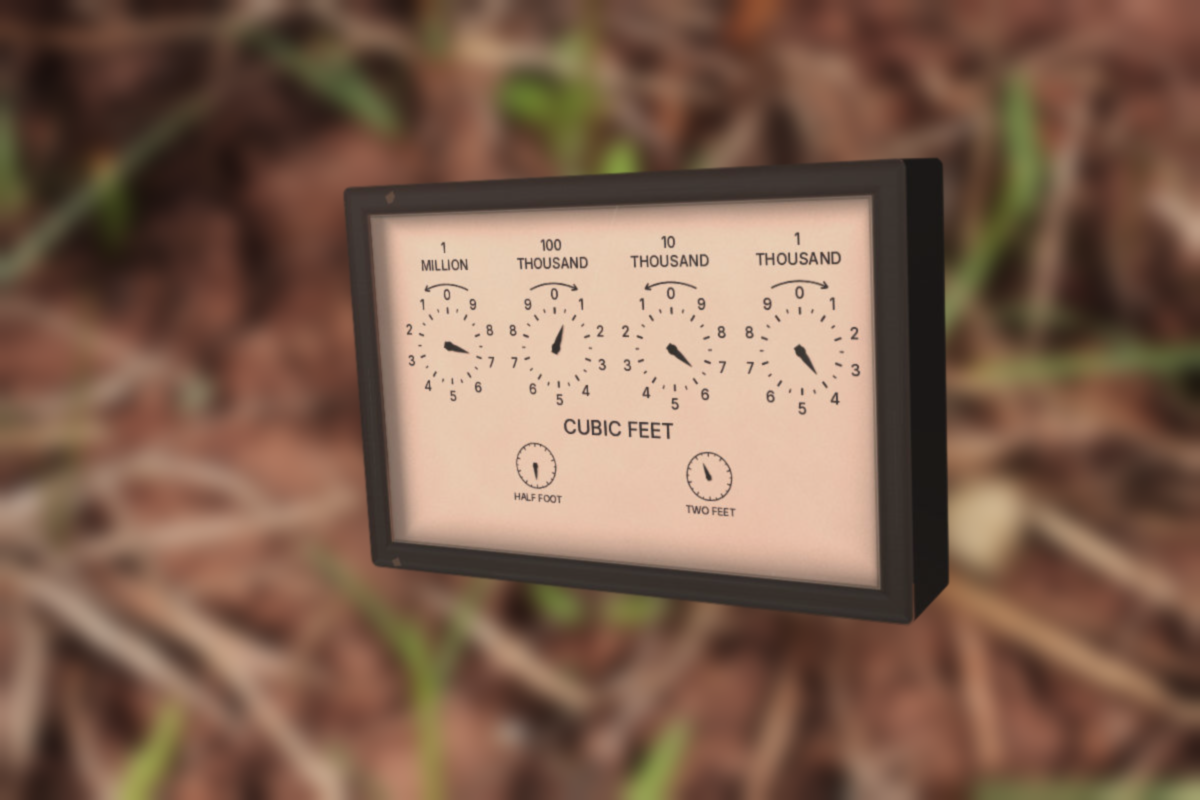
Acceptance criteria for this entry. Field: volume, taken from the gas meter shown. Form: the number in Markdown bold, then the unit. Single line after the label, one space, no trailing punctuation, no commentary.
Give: **706400** ft³
